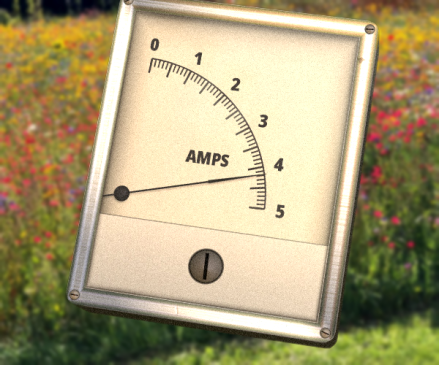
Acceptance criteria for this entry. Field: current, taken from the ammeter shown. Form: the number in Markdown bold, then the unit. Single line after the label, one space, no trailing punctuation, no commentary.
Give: **4.2** A
